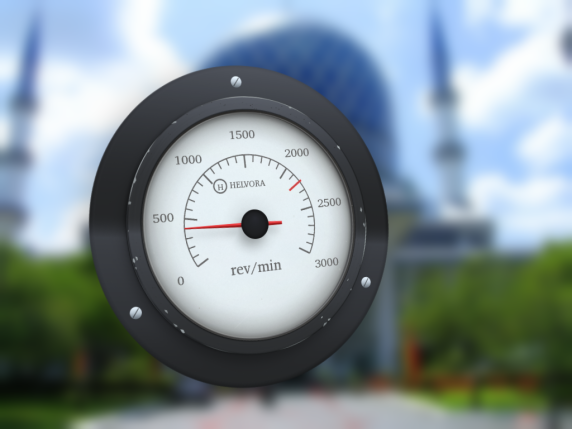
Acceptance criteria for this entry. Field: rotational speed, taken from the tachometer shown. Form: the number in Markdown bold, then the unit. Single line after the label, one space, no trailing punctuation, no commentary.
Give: **400** rpm
